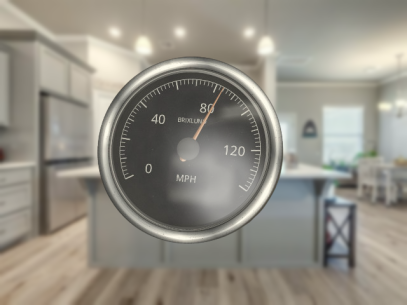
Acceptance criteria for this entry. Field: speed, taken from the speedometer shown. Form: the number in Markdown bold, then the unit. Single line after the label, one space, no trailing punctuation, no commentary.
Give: **84** mph
